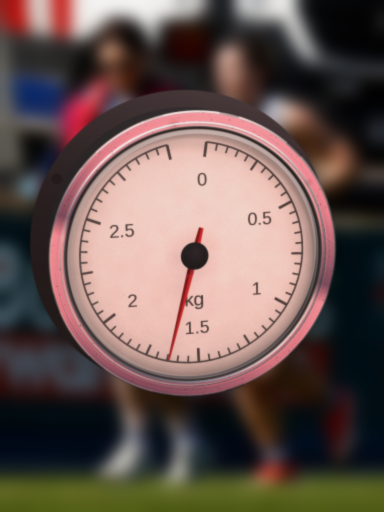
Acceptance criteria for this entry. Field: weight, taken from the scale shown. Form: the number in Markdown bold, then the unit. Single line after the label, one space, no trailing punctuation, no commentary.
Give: **1.65** kg
